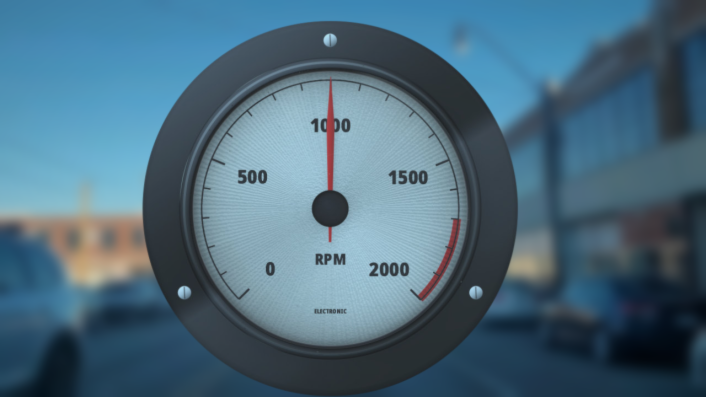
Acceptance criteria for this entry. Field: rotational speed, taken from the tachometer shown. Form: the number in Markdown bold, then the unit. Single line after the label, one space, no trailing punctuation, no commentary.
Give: **1000** rpm
